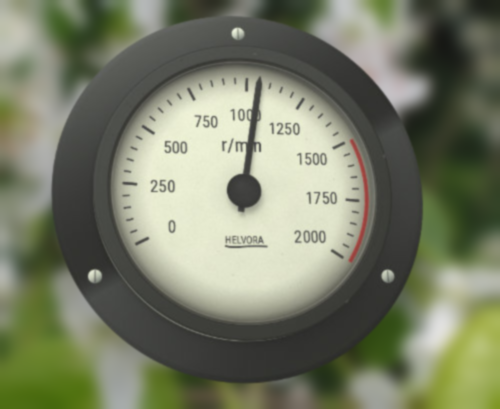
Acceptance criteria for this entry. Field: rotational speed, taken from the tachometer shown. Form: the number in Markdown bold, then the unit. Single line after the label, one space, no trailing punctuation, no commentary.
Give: **1050** rpm
